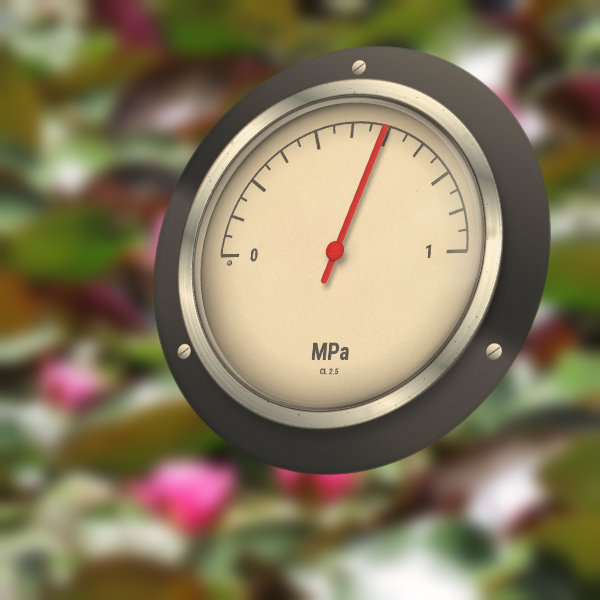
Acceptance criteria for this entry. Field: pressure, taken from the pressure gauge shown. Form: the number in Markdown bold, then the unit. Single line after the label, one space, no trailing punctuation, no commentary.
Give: **0.6** MPa
